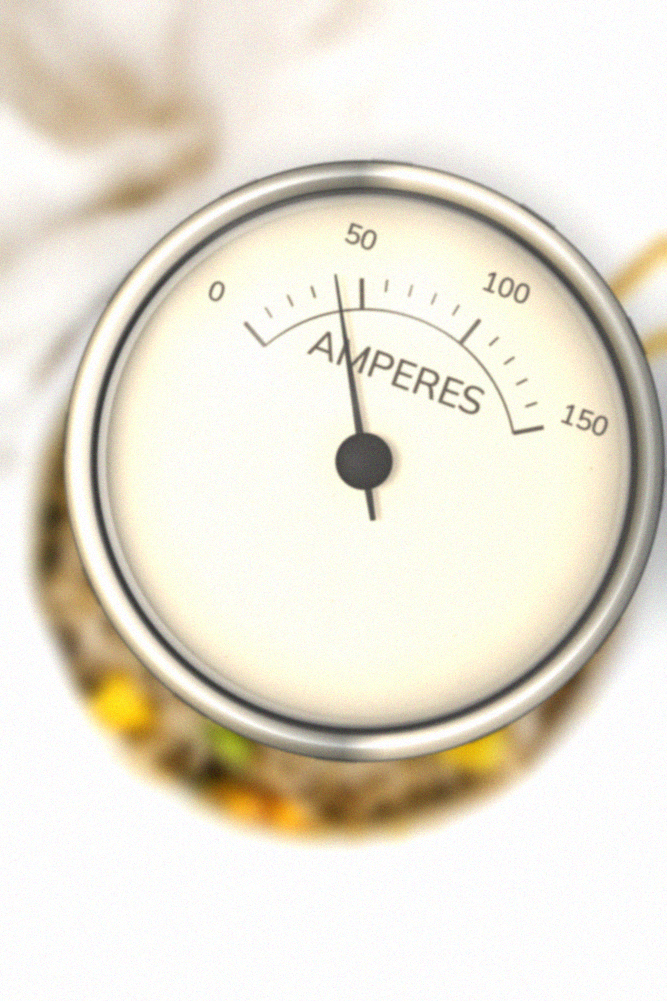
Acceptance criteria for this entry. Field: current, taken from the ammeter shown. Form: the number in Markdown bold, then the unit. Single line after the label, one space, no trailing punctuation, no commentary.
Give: **40** A
